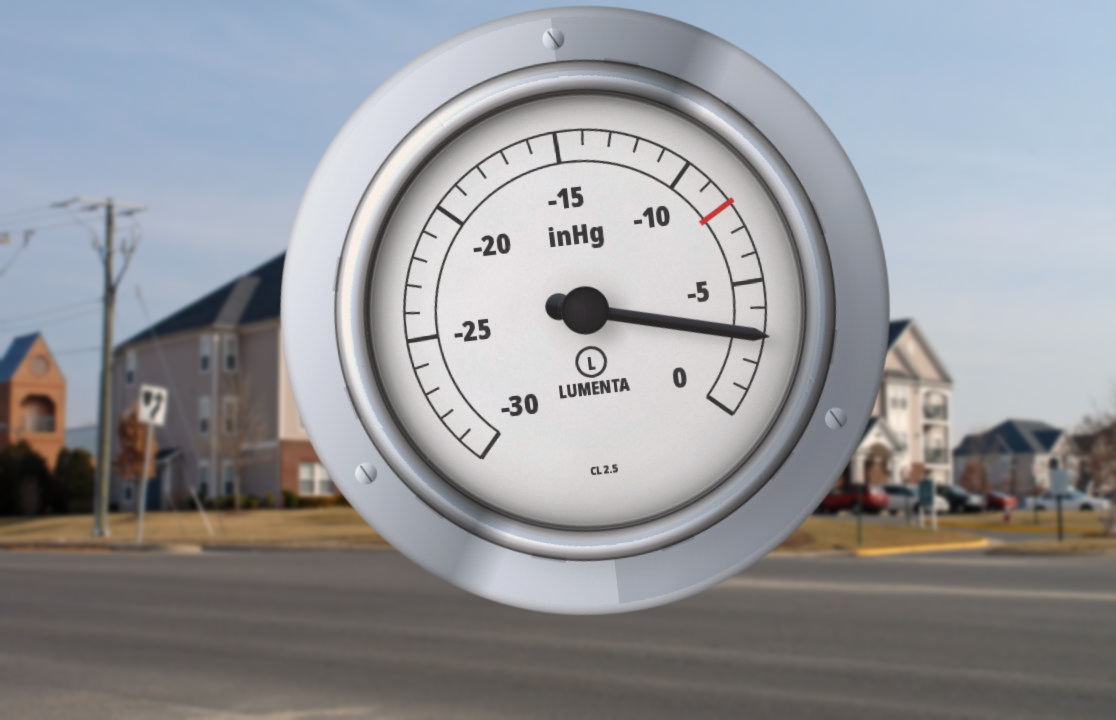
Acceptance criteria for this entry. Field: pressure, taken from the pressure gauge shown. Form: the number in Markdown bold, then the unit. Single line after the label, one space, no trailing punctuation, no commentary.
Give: **-3** inHg
